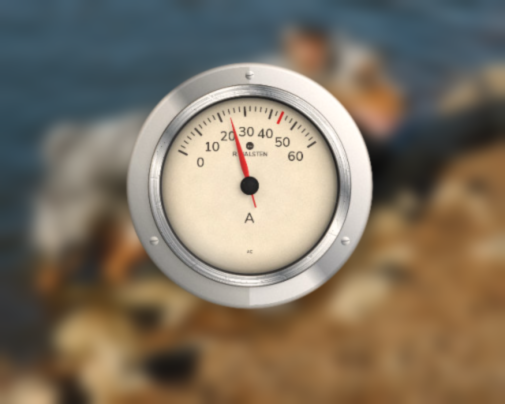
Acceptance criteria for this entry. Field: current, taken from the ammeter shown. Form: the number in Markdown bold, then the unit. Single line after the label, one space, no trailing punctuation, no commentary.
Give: **24** A
